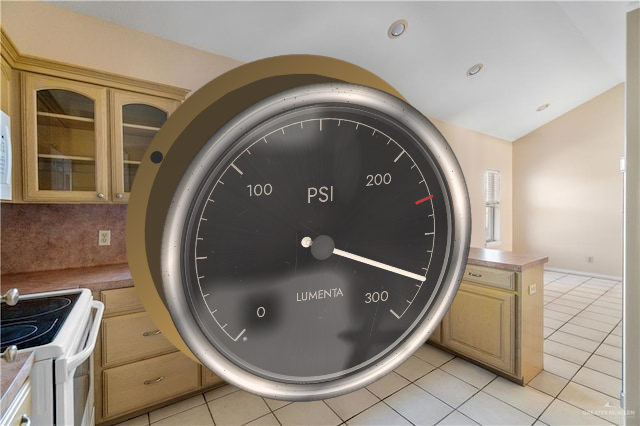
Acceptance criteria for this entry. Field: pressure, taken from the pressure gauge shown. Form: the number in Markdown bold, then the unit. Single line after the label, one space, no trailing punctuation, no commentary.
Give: **275** psi
